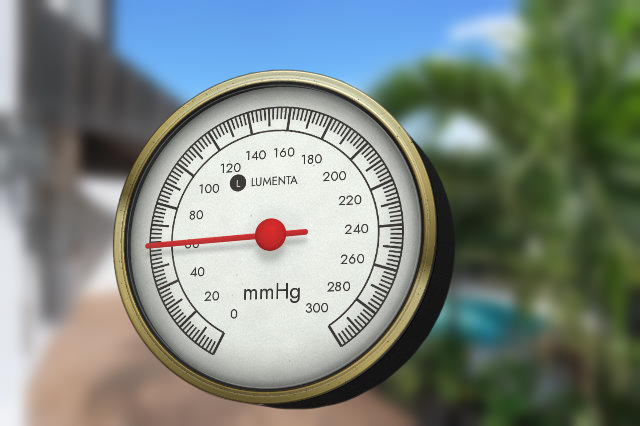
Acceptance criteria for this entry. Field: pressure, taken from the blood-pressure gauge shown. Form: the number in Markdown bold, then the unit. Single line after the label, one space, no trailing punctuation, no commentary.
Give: **60** mmHg
